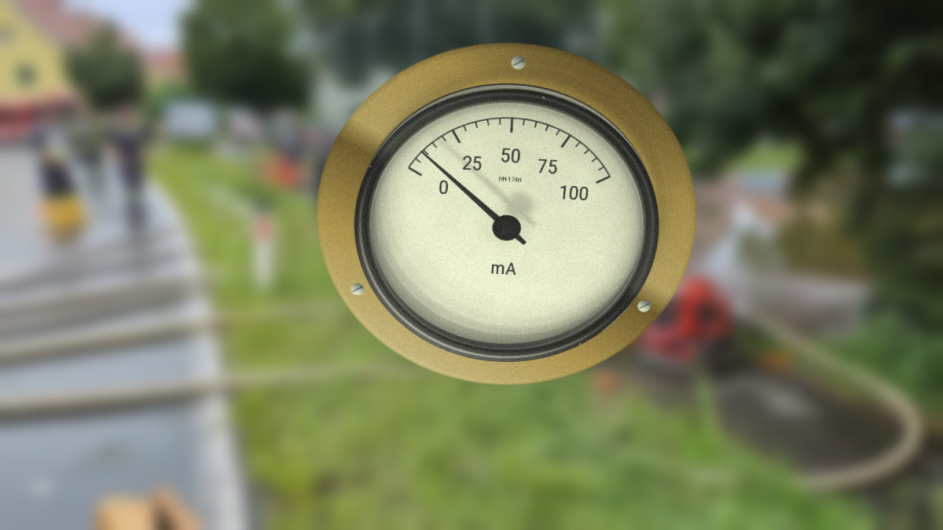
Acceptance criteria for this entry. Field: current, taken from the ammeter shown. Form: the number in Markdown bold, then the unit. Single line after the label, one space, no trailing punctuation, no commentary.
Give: **10** mA
